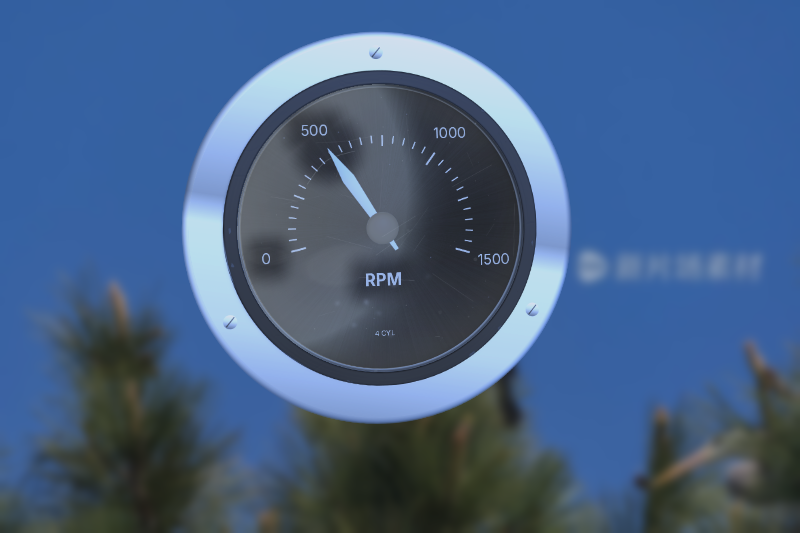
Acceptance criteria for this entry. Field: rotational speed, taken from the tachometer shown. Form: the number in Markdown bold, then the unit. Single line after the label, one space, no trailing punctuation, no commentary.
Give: **500** rpm
